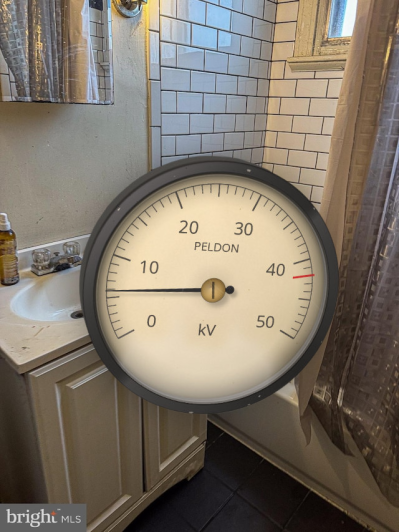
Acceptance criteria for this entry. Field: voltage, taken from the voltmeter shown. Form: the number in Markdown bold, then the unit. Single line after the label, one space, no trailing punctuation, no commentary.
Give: **6** kV
